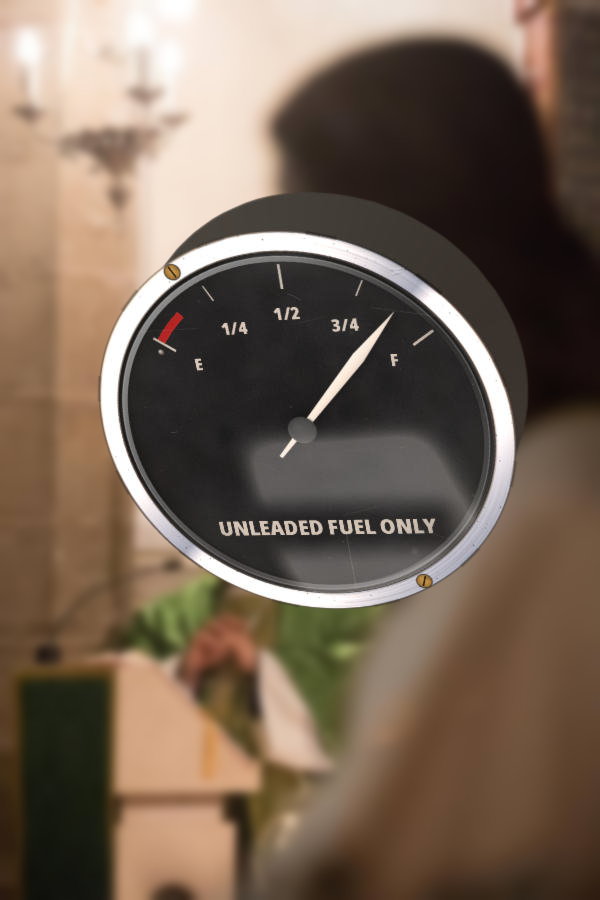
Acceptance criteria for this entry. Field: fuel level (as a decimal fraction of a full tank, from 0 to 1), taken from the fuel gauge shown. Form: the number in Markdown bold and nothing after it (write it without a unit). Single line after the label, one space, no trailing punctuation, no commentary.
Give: **0.875**
